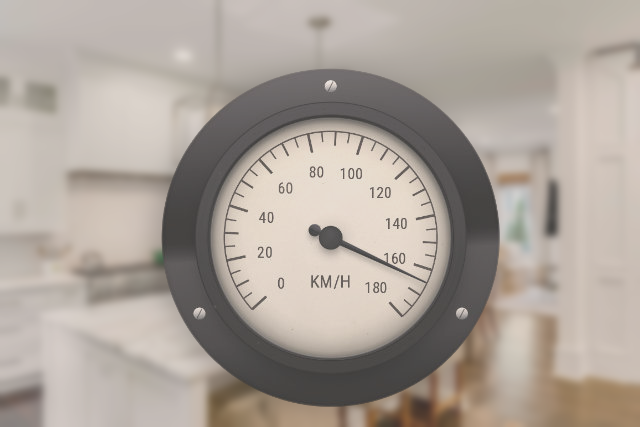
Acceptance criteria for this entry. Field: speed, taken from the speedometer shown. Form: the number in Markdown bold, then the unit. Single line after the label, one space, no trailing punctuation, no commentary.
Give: **165** km/h
